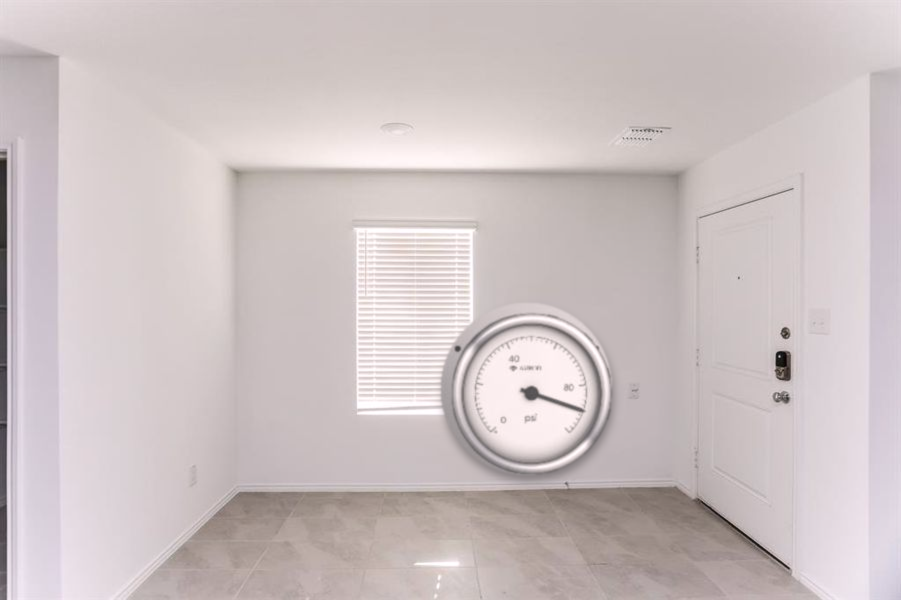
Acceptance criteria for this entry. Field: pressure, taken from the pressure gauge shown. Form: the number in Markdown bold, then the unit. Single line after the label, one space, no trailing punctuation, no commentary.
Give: **90** psi
